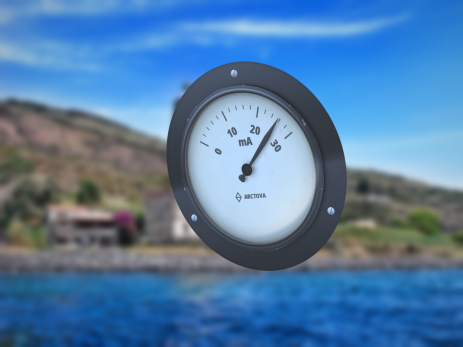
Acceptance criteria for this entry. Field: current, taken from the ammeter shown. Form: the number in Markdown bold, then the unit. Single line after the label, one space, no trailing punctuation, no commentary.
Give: **26** mA
